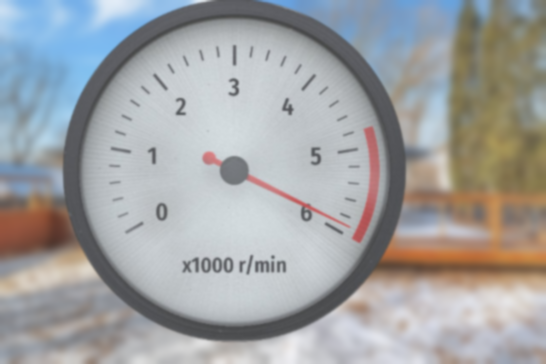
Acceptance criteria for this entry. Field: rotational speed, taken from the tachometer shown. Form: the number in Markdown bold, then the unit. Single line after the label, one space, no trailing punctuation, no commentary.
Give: **5900** rpm
